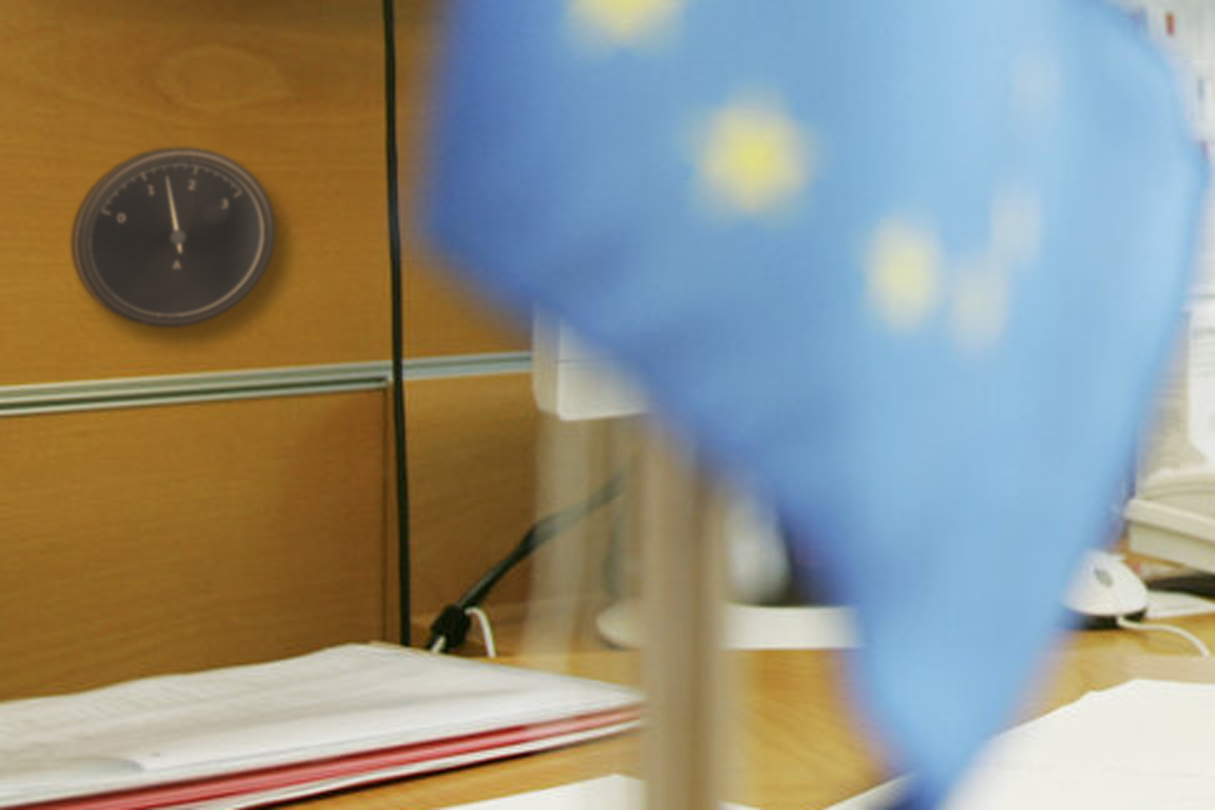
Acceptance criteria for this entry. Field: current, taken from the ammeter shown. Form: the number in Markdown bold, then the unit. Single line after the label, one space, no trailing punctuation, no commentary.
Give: **1.4** A
